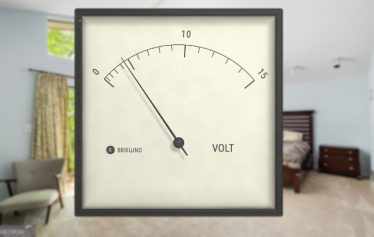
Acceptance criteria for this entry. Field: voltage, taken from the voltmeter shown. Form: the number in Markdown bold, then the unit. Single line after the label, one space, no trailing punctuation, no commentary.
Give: **4.5** V
